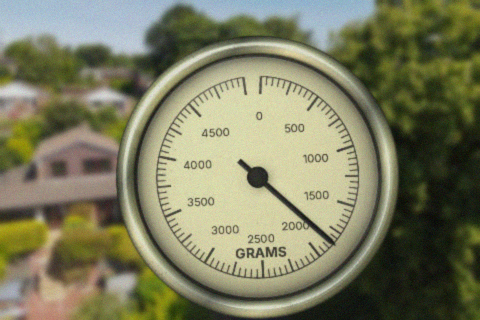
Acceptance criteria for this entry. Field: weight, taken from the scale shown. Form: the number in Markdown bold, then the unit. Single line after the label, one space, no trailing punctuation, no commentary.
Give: **1850** g
